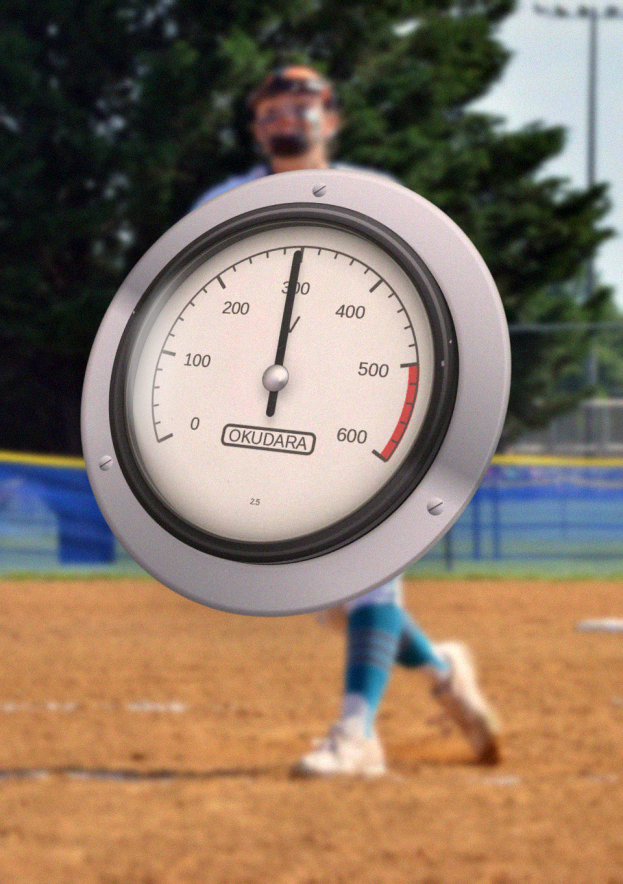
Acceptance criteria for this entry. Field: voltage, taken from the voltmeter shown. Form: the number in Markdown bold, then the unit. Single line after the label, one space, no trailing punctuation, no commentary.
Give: **300** V
